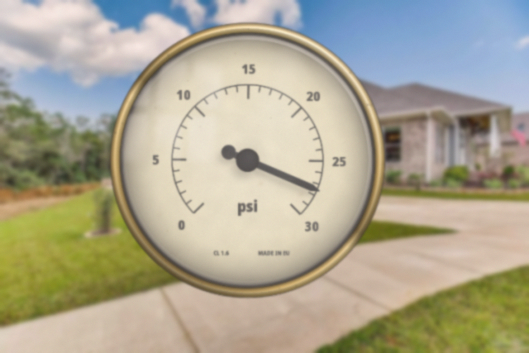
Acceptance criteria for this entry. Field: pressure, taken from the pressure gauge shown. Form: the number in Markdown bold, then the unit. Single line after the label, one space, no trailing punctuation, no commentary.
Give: **27.5** psi
